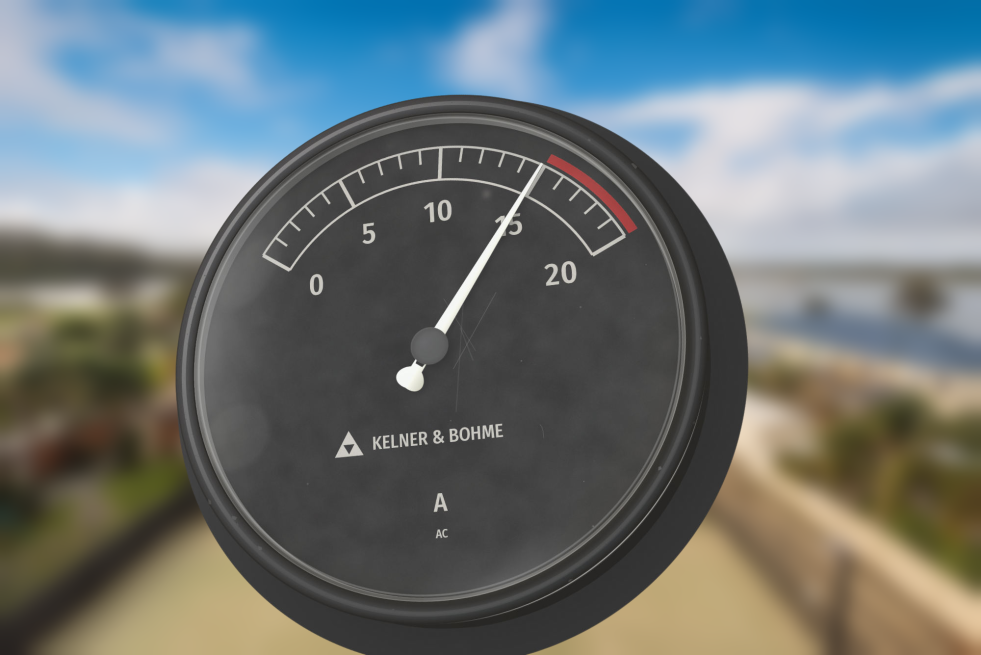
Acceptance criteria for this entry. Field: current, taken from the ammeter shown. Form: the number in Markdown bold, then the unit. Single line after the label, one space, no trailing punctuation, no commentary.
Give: **15** A
